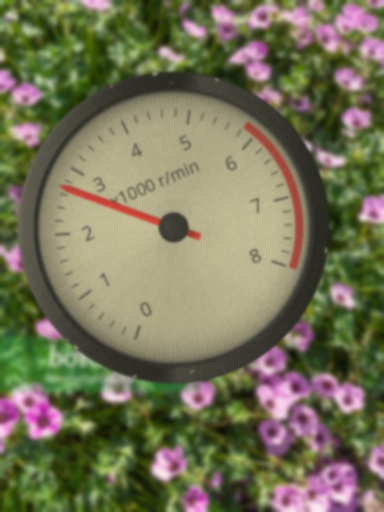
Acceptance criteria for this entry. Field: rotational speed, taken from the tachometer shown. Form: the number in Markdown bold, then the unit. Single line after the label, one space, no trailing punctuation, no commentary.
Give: **2700** rpm
